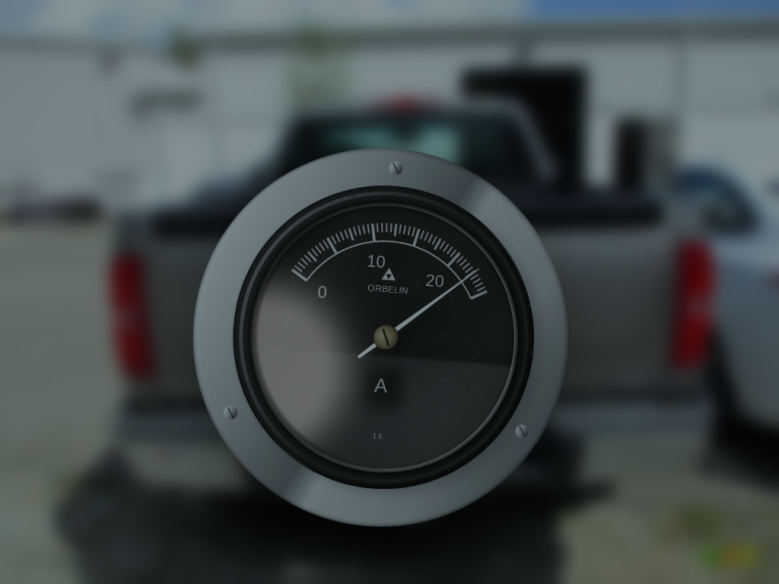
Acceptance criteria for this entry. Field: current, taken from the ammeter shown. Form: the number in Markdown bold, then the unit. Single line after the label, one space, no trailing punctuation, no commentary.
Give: **22.5** A
